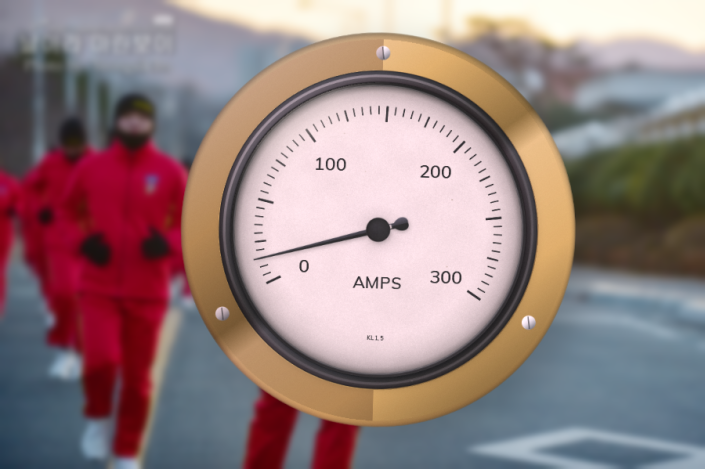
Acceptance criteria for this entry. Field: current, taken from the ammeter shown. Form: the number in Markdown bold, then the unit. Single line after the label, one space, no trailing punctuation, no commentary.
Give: **15** A
